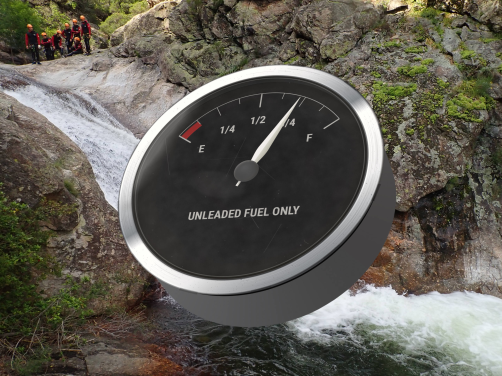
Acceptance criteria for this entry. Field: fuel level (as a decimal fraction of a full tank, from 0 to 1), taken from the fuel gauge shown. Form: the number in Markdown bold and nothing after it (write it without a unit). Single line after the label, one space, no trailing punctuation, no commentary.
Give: **0.75**
